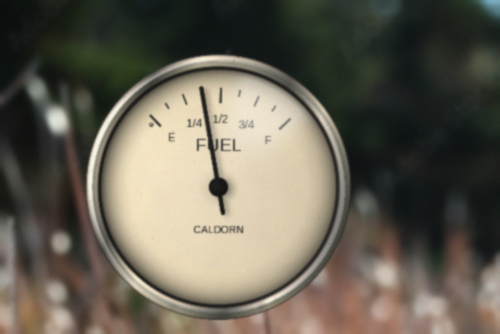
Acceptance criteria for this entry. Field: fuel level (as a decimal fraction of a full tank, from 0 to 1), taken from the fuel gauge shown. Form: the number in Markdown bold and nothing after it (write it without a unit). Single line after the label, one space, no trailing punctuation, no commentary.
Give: **0.375**
